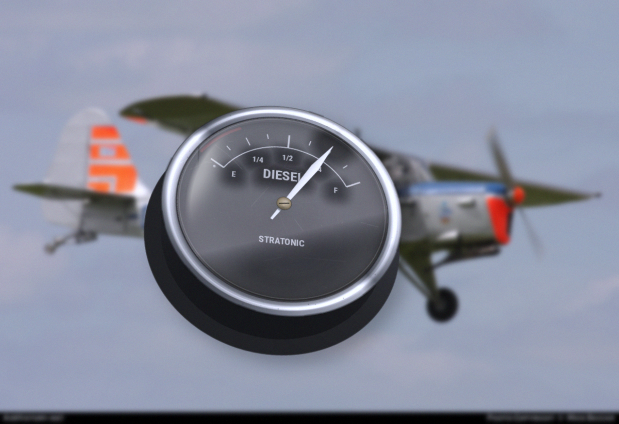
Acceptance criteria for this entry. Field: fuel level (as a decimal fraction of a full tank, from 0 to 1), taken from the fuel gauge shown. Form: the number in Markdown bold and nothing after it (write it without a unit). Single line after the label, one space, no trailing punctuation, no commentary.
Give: **0.75**
